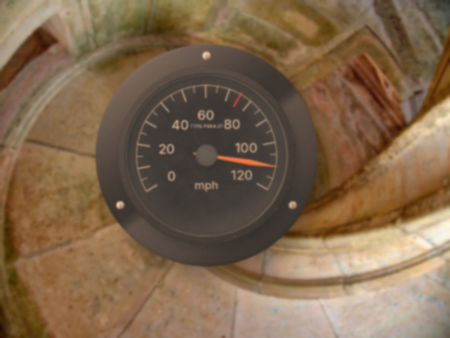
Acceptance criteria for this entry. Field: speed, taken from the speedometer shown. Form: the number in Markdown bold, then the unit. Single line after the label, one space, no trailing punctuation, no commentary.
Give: **110** mph
